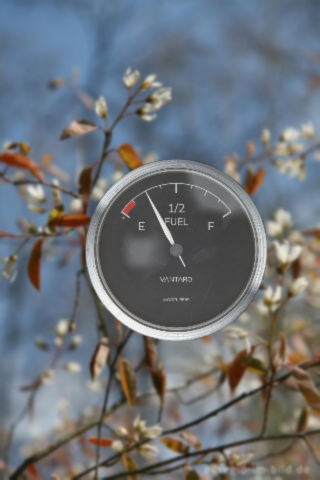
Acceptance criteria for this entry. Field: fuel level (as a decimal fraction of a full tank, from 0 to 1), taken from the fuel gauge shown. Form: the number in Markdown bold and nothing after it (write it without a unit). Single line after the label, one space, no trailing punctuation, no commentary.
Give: **0.25**
